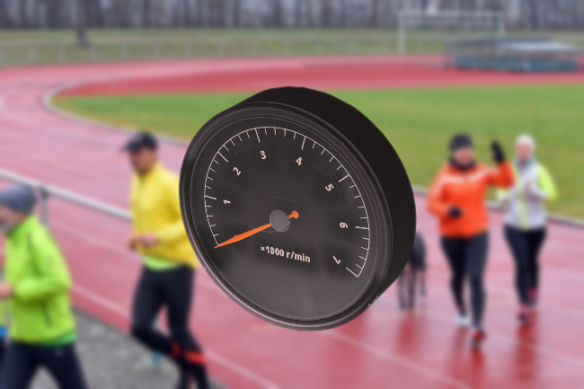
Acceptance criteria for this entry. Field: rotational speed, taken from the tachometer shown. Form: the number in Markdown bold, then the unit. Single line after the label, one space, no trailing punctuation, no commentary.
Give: **0** rpm
